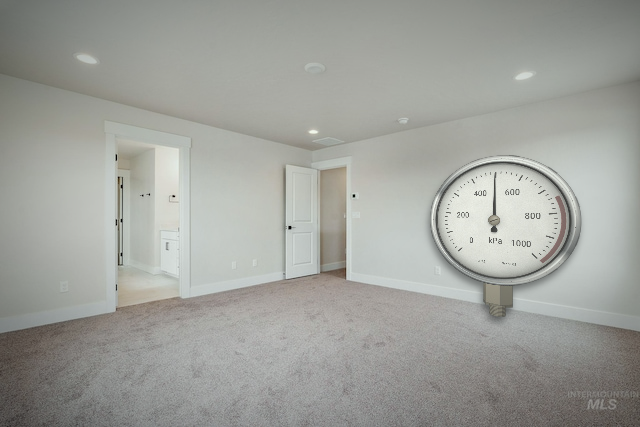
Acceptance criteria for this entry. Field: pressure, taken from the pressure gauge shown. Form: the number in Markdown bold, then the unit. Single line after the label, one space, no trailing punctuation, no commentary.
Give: **500** kPa
